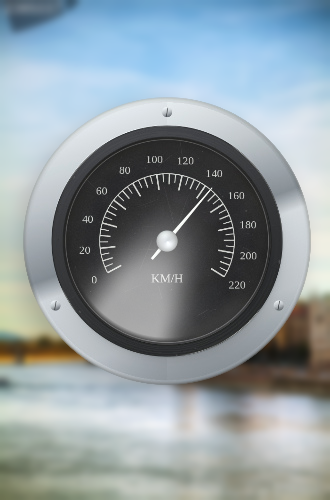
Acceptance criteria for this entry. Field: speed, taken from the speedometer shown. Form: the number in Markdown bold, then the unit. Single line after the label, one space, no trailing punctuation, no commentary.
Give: **145** km/h
